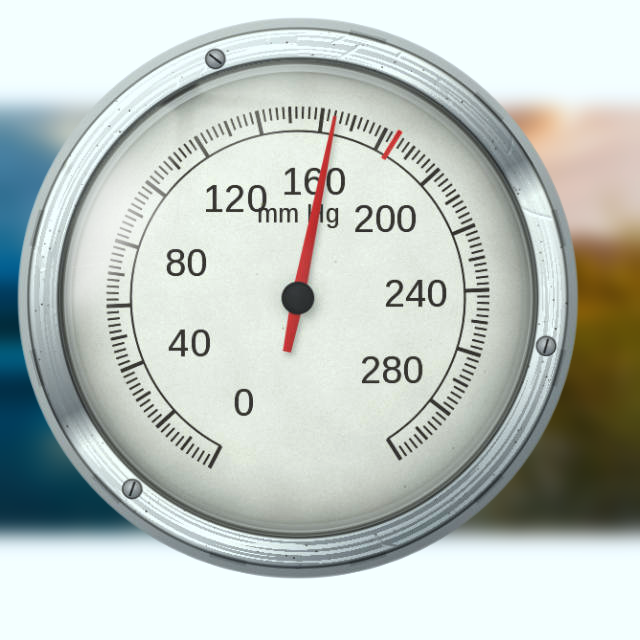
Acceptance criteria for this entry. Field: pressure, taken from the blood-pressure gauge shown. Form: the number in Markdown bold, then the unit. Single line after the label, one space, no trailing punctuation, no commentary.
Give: **164** mmHg
